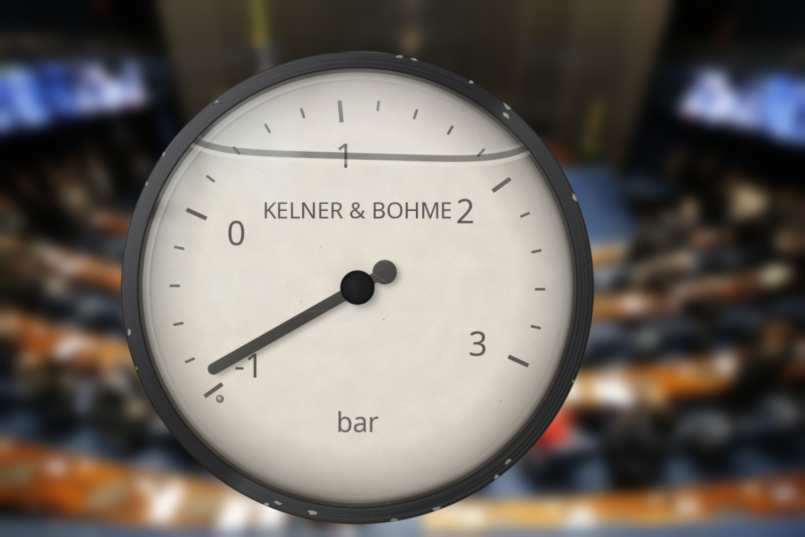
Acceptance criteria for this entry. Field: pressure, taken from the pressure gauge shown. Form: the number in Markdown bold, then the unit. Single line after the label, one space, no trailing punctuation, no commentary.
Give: **-0.9** bar
